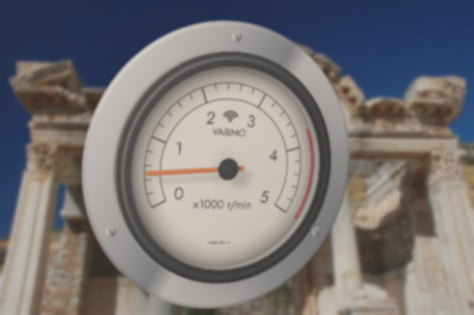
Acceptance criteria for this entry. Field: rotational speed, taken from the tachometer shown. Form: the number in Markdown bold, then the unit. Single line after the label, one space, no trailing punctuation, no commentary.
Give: **500** rpm
